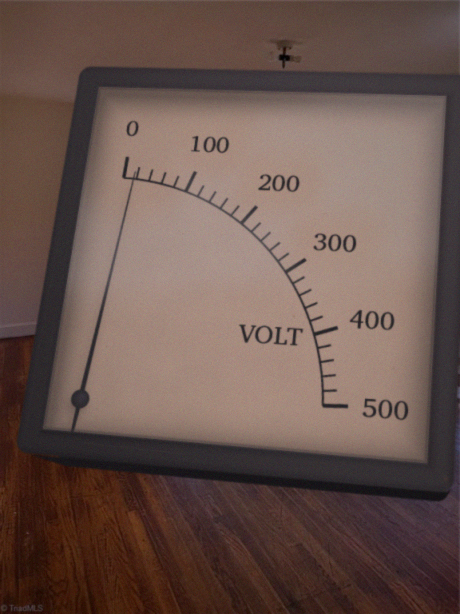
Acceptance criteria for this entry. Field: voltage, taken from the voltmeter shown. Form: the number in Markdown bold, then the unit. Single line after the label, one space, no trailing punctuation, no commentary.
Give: **20** V
